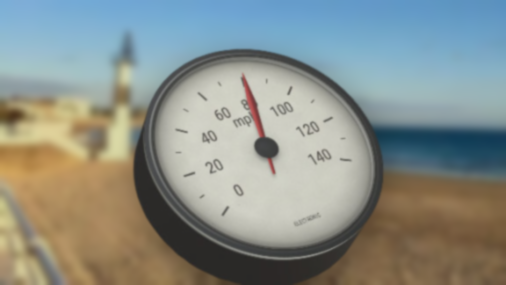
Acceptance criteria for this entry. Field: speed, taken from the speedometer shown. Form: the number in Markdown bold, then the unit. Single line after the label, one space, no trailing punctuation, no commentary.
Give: **80** mph
